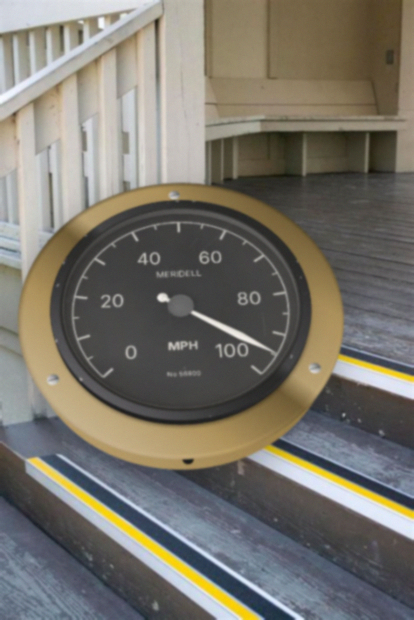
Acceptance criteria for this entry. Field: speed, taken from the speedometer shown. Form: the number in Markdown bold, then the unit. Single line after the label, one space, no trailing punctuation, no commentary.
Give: **95** mph
